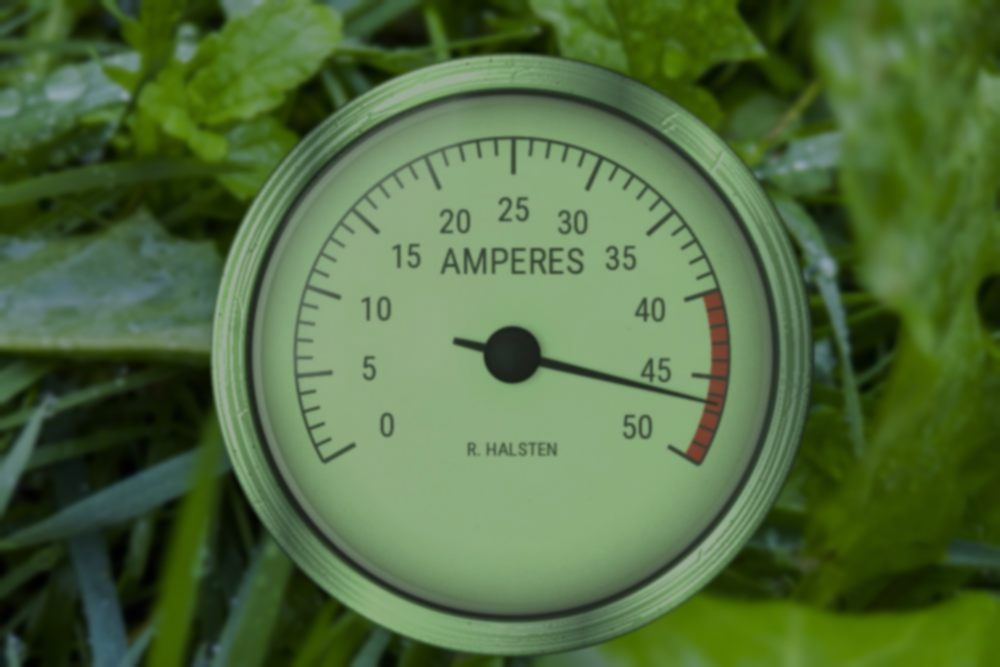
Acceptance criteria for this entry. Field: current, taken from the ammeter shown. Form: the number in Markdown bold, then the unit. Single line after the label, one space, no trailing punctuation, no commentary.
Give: **46.5** A
